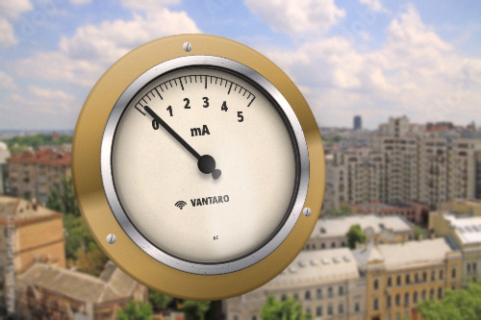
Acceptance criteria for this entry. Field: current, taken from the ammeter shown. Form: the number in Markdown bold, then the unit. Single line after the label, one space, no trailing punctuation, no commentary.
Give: **0.2** mA
